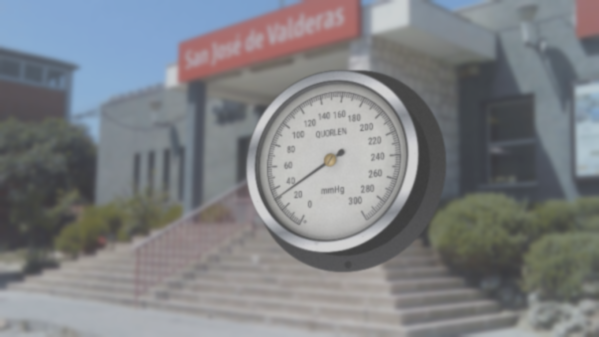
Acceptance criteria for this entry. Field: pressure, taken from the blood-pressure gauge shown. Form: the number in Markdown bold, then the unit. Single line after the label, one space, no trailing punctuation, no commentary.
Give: **30** mmHg
